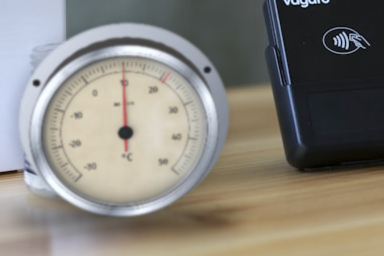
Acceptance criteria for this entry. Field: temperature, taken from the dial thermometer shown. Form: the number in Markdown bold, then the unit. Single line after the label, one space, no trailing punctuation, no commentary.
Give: **10** °C
